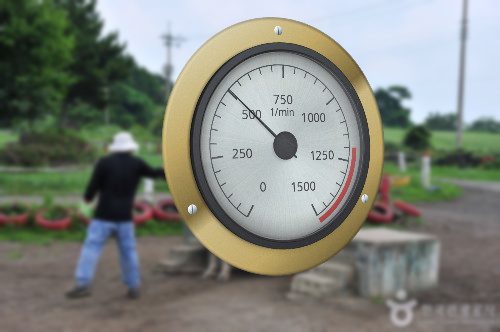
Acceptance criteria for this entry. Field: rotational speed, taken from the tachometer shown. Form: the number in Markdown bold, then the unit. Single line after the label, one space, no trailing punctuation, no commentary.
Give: **500** rpm
